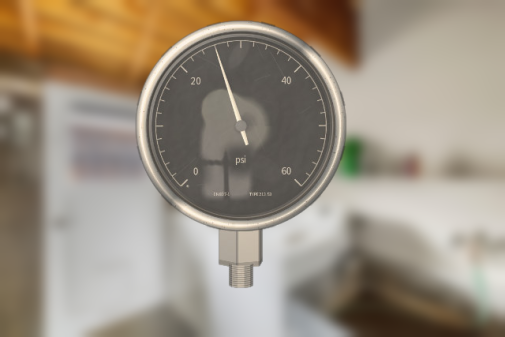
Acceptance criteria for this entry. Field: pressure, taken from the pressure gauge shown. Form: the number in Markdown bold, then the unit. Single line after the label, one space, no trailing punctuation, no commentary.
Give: **26** psi
